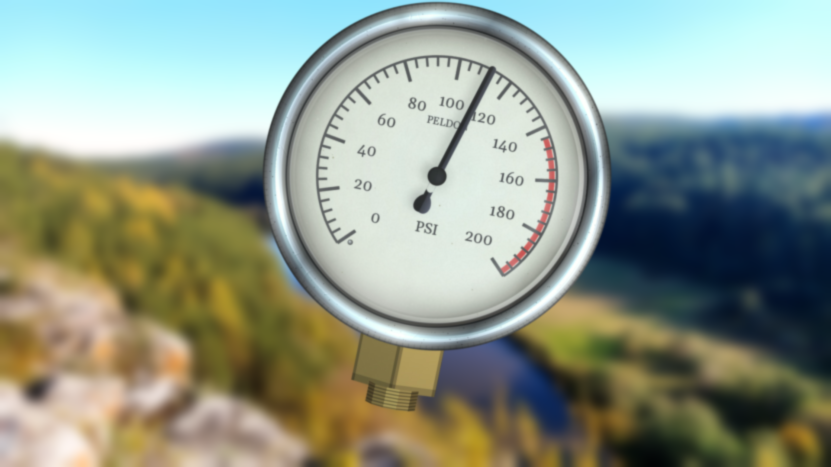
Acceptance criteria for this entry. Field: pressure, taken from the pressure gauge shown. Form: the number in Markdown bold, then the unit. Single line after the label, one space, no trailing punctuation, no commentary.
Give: **112** psi
